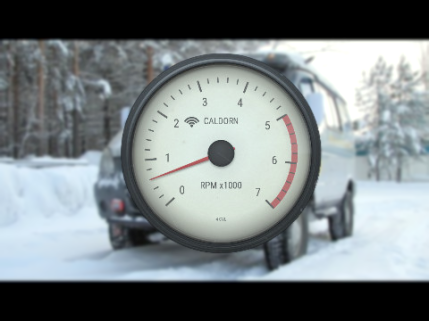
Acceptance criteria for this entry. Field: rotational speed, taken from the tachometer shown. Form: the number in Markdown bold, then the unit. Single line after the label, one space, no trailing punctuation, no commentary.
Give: **600** rpm
